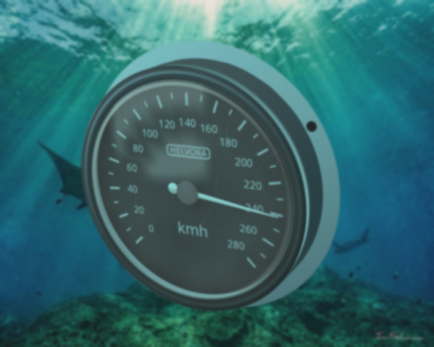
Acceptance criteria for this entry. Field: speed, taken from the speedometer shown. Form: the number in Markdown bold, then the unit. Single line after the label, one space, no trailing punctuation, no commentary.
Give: **240** km/h
